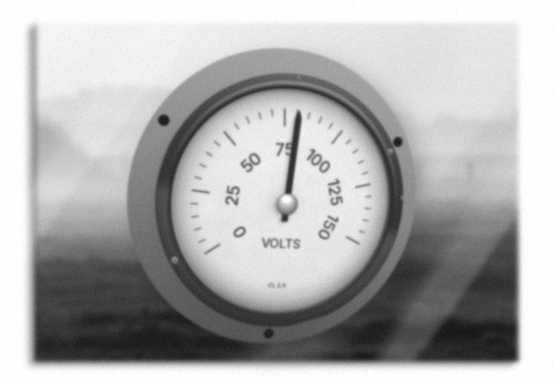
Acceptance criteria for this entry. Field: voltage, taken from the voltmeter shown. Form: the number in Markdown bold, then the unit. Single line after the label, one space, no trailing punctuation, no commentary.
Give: **80** V
